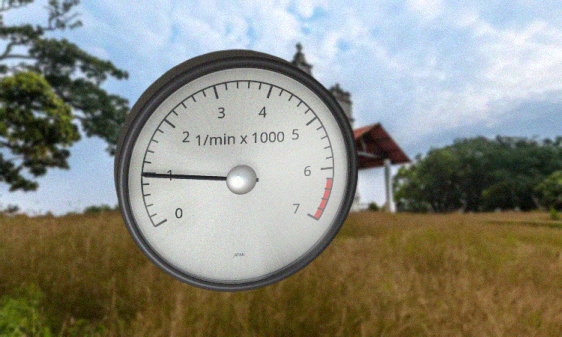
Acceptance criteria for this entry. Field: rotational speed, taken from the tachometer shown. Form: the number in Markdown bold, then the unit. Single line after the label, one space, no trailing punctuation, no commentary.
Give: **1000** rpm
